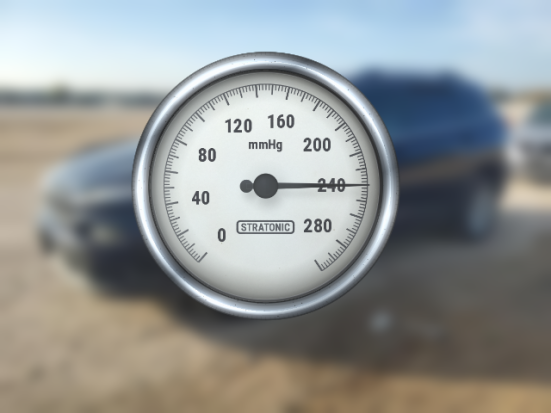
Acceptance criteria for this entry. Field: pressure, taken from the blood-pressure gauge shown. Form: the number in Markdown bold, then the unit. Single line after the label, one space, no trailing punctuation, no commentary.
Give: **240** mmHg
